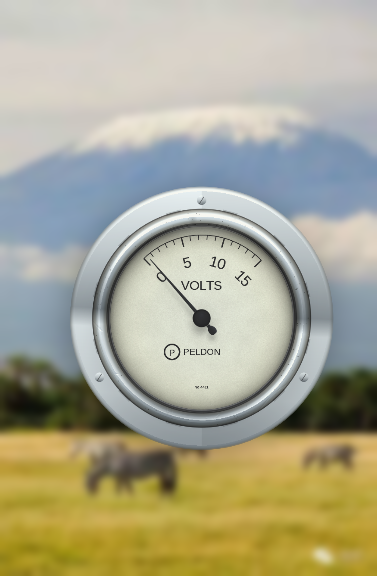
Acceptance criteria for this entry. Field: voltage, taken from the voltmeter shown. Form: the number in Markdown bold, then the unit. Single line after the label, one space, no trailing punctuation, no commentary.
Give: **0.5** V
